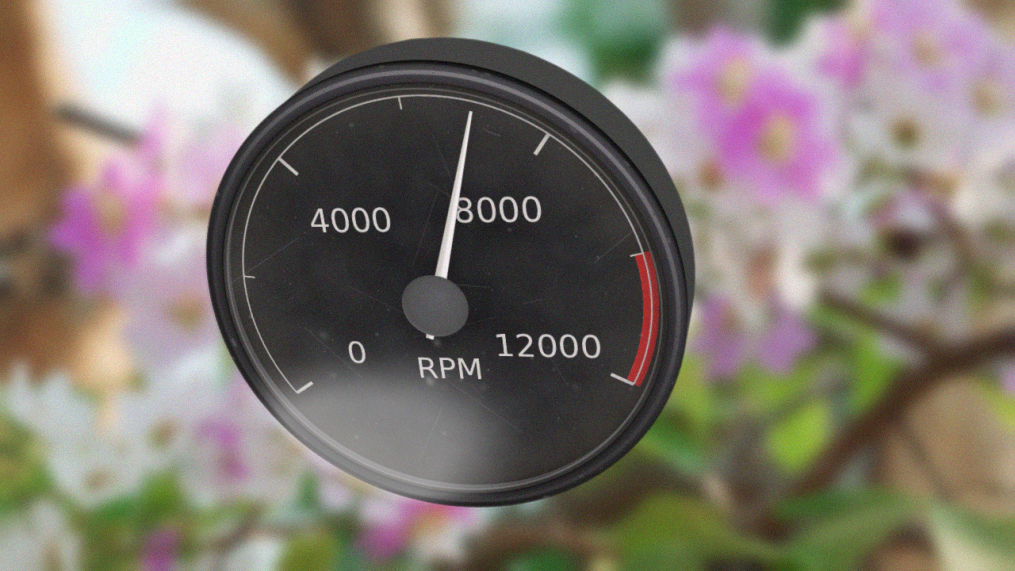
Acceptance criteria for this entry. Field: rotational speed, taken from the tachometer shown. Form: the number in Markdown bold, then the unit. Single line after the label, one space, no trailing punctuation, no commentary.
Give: **7000** rpm
